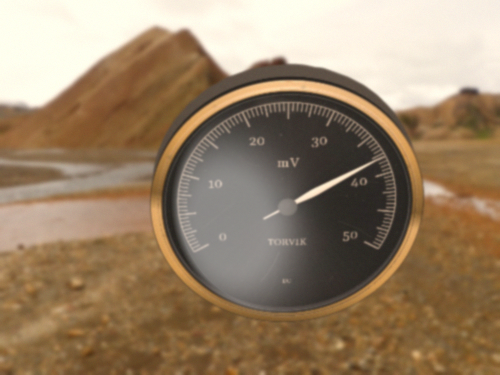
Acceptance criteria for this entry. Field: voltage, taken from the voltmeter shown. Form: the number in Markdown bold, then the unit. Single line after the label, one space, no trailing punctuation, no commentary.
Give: **37.5** mV
